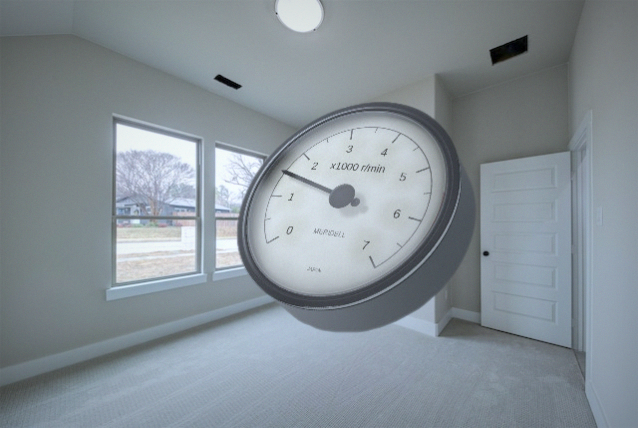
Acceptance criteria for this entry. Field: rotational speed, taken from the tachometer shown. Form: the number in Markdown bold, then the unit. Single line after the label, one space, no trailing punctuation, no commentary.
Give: **1500** rpm
